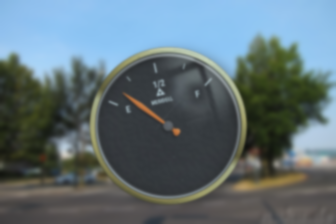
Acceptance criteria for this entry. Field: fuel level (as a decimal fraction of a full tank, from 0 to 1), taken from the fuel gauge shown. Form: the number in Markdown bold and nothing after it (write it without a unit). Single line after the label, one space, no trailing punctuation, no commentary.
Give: **0.125**
